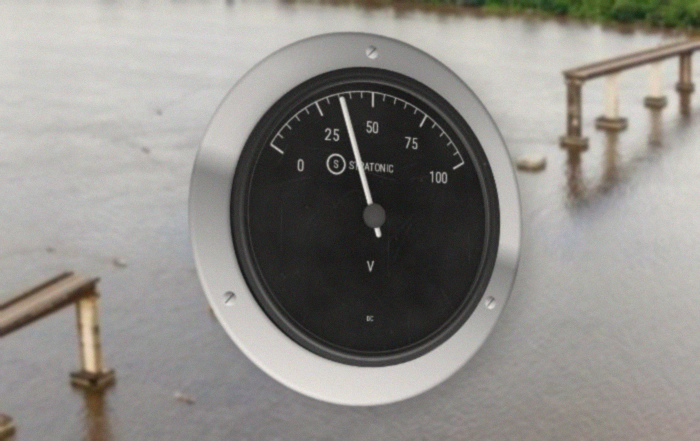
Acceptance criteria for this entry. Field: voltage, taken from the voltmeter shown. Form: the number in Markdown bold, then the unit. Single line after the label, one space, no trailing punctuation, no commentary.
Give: **35** V
